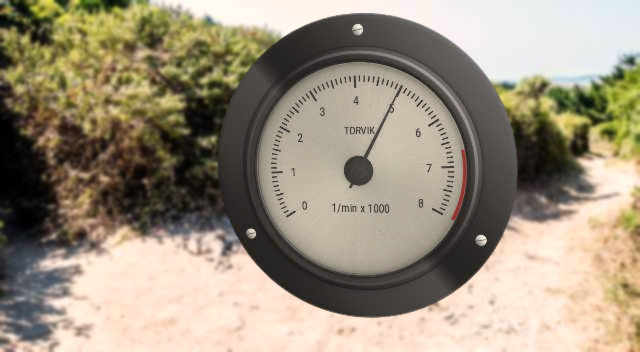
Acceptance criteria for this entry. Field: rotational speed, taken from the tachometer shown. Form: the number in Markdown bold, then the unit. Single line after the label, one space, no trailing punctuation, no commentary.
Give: **5000** rpm
